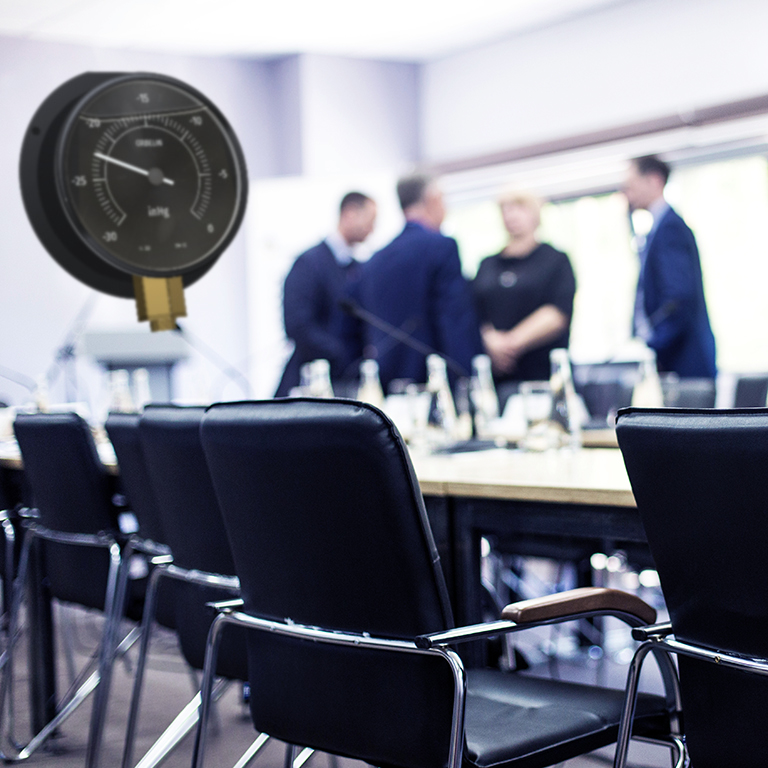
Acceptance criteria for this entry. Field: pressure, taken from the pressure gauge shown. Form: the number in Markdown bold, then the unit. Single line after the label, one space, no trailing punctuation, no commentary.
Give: **-22.5** inHg
